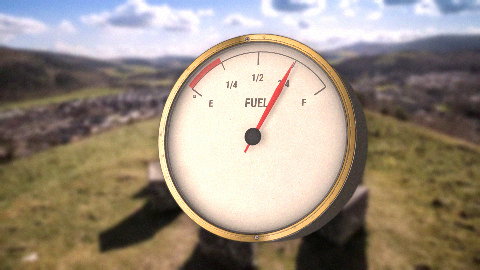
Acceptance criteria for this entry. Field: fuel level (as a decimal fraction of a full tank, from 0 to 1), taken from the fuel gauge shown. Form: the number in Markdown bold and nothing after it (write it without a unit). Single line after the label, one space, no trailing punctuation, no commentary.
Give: **0.75**
